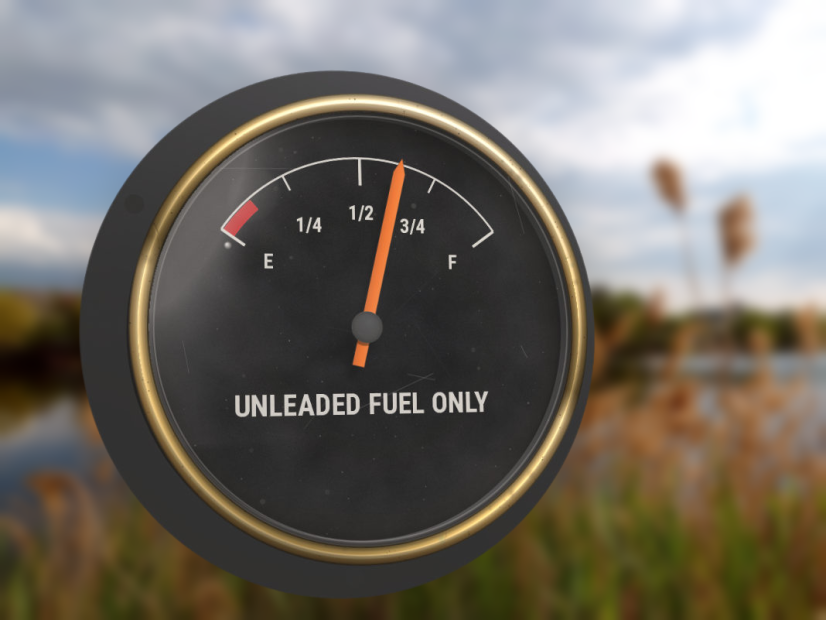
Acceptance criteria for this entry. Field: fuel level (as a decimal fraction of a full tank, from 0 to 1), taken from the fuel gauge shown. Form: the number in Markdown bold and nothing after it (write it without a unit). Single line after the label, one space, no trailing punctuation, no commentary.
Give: **0.625**
